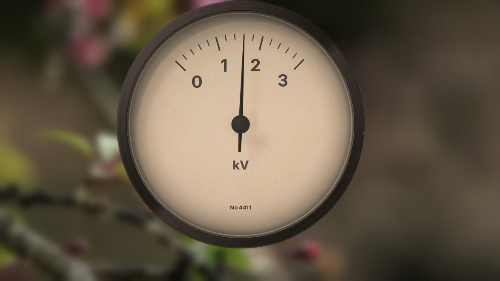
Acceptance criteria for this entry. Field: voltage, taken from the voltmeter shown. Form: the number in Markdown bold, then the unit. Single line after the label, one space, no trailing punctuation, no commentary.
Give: **1.6** kV
